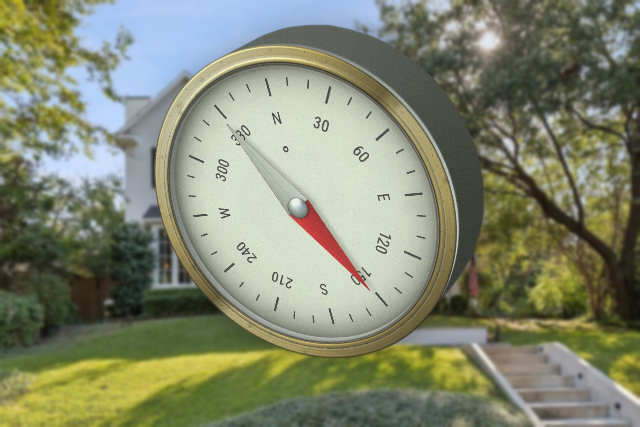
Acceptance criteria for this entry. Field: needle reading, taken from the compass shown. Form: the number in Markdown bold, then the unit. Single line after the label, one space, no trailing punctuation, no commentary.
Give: **150** °
